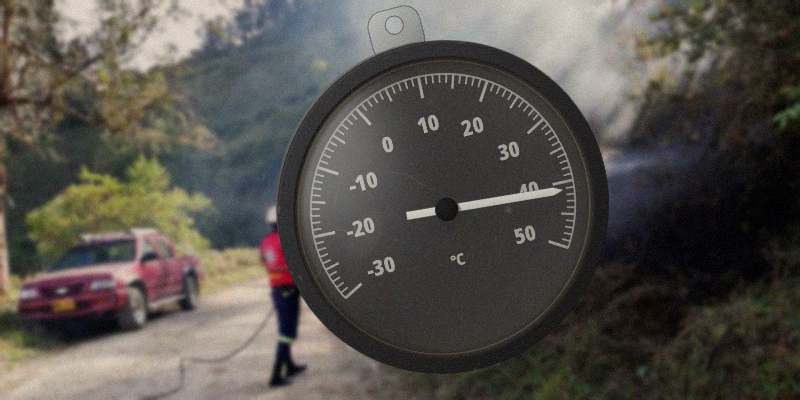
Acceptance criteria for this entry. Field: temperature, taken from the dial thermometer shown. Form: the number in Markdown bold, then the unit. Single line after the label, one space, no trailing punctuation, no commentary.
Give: **41** °C
